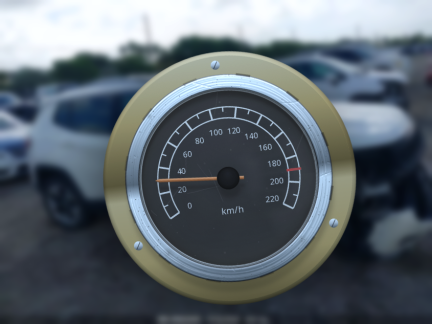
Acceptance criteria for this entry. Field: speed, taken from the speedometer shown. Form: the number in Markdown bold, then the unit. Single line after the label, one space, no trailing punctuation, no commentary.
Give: **30** km/h
